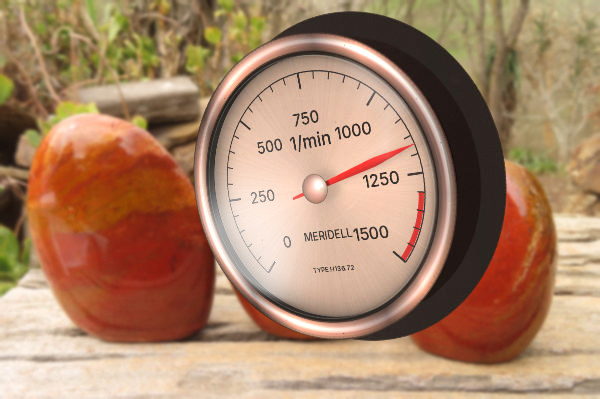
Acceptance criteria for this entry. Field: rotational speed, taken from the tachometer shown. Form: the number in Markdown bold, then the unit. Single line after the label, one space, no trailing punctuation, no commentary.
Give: **1175** rpm
